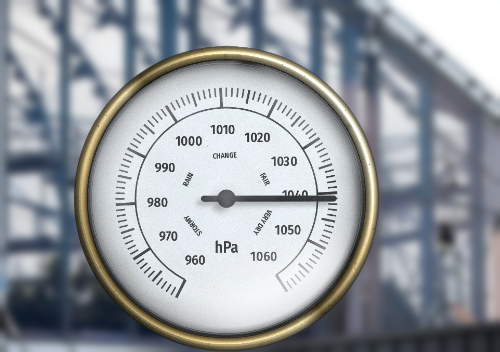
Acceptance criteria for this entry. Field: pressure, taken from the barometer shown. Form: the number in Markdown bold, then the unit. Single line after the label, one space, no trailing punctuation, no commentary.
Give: **1041** hPa
